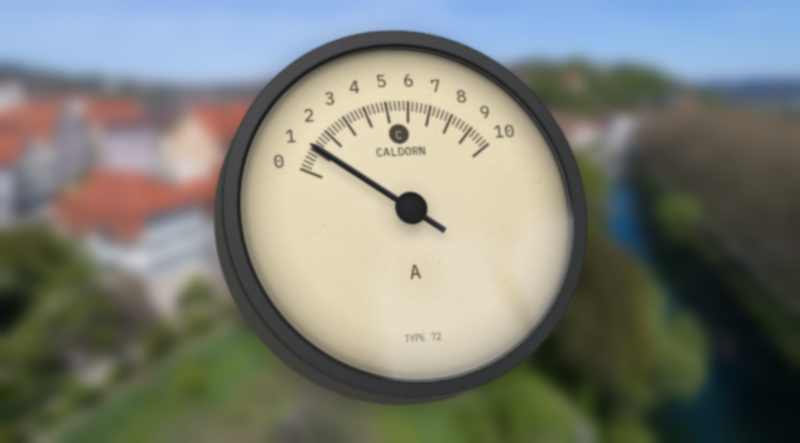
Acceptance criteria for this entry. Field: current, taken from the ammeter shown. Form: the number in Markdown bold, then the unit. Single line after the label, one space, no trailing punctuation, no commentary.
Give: **1** A
